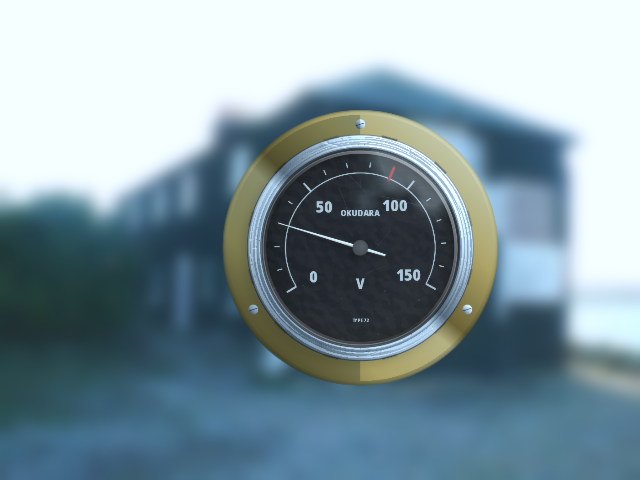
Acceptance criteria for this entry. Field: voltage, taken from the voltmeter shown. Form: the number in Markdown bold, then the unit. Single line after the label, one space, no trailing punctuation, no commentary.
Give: **30** V
